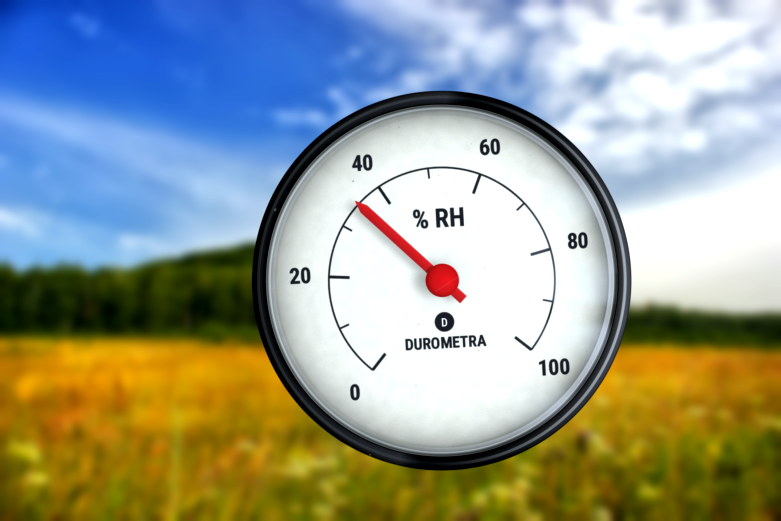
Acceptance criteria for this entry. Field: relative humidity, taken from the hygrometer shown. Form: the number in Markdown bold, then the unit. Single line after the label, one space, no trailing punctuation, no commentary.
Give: **35** %
